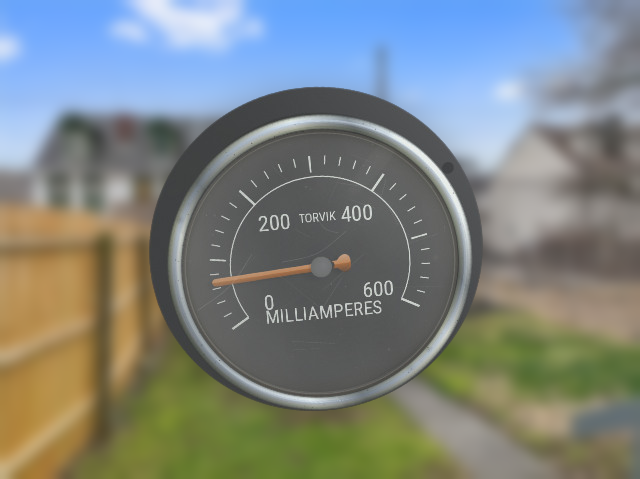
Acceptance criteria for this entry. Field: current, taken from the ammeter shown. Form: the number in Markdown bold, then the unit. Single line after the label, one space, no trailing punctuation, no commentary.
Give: **70** mA
